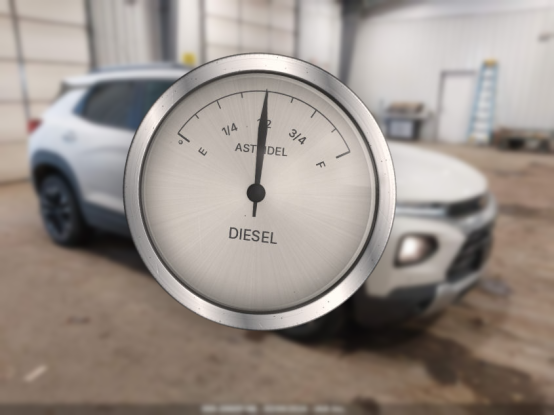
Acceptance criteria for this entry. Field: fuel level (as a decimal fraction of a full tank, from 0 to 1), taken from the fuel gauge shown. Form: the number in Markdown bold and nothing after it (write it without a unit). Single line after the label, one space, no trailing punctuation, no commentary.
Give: **0.5**
